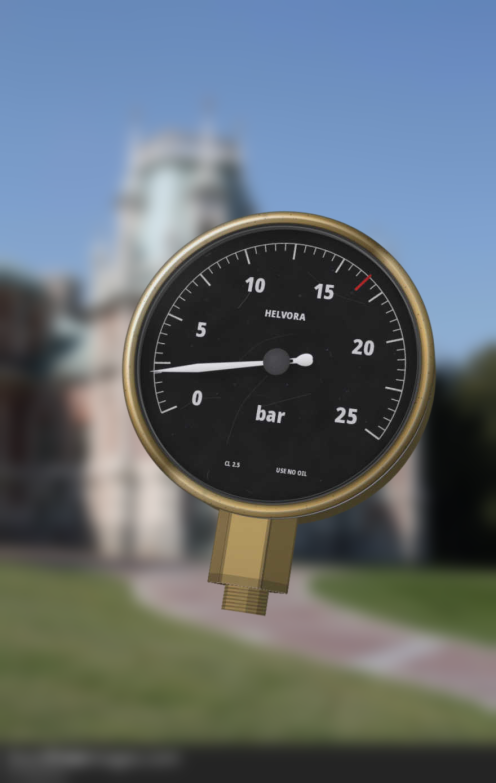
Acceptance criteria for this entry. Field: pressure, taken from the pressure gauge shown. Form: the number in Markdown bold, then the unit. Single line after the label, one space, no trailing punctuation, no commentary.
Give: **2** bar
